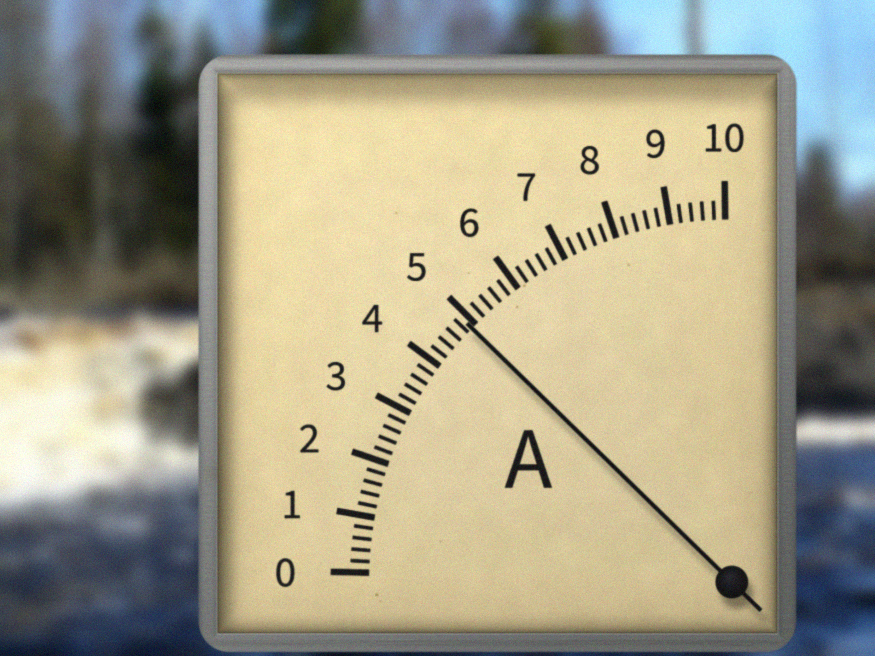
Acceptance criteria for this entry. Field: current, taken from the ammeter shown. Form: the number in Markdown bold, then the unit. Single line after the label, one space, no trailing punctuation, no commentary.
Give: **4.9** A
